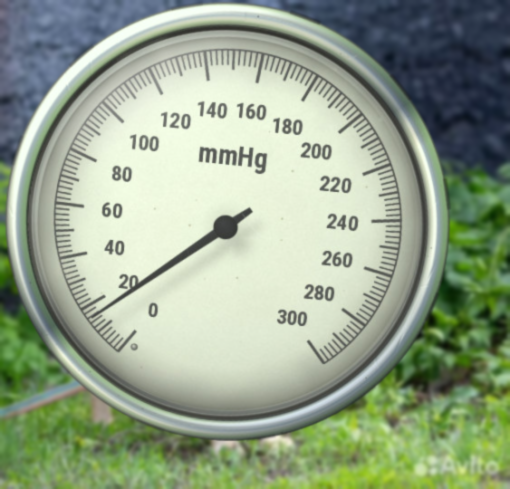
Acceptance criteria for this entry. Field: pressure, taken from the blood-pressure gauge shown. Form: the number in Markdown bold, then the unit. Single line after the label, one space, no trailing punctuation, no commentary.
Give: **16** mmHg
